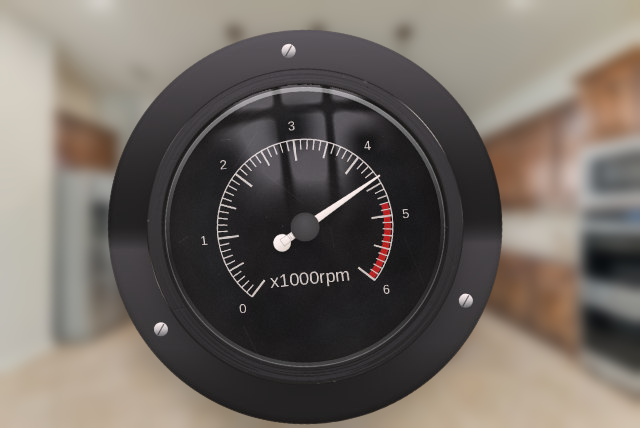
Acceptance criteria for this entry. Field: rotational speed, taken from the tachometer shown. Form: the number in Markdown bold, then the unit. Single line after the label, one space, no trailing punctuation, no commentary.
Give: **4400** rpm
